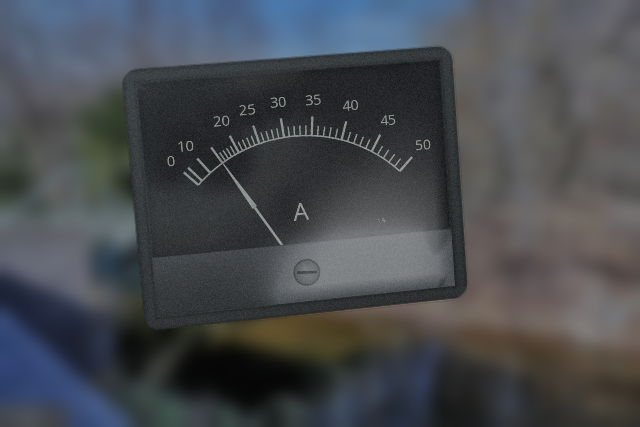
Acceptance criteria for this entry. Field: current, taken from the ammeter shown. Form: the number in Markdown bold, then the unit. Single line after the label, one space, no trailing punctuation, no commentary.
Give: **15** A
